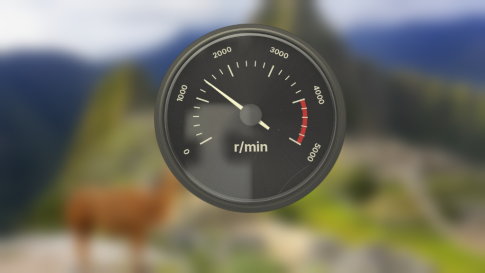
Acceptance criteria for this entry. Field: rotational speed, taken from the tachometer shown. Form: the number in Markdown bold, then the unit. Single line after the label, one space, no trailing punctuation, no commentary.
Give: **1400** rpm
